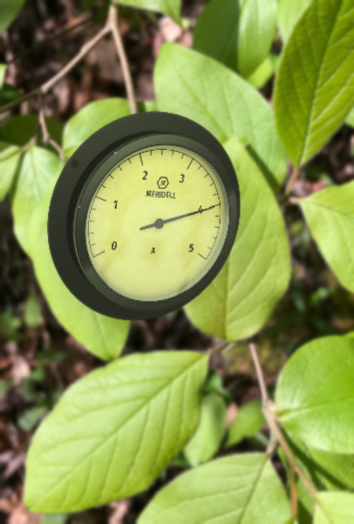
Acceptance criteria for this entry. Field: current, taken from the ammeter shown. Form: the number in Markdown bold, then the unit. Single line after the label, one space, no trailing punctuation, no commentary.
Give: **4** A
